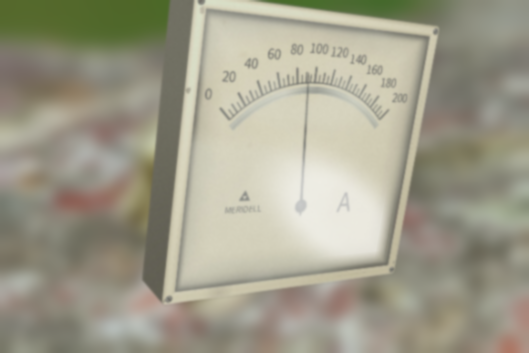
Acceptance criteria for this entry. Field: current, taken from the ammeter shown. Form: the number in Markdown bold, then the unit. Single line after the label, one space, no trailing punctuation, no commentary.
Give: **90** A
